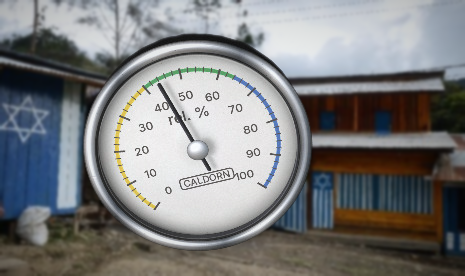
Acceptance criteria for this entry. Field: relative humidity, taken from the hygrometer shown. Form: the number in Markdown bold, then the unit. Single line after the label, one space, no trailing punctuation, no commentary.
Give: **44** %
